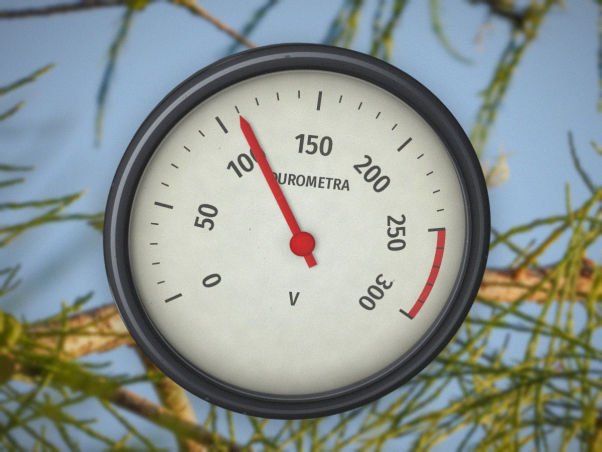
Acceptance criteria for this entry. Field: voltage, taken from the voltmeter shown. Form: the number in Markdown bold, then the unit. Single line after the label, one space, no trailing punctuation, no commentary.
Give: **110** V
